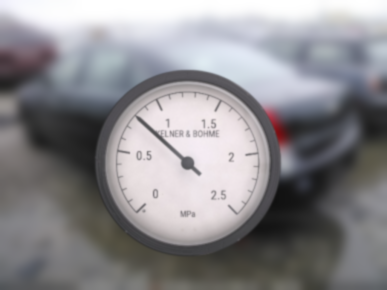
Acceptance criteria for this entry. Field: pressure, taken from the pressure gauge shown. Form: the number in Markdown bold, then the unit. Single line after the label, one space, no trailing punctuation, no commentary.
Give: **0.8** MPa
